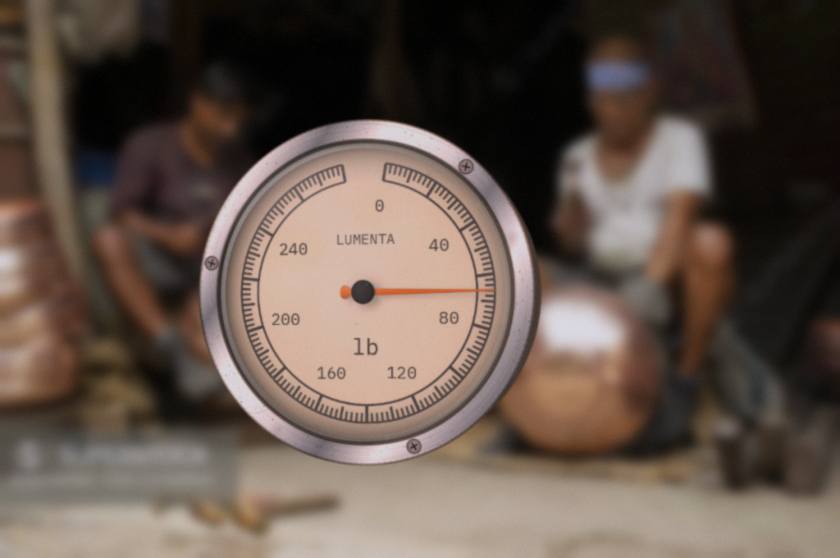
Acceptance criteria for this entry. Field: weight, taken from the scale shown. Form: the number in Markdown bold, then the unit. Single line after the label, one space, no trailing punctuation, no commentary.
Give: **66** lb
